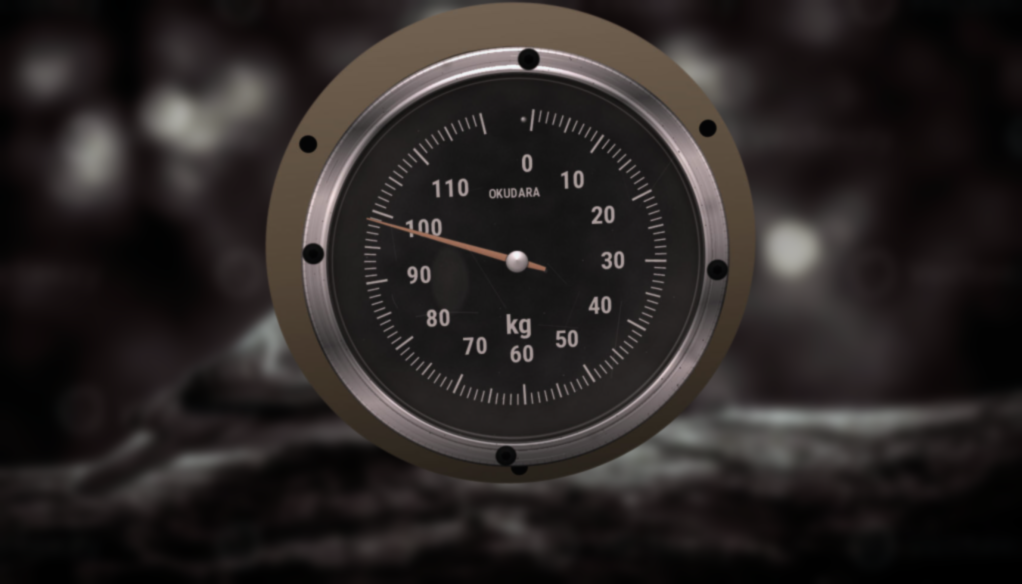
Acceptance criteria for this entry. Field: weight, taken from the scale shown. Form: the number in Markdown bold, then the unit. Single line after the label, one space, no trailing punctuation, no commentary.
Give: **99** kg
